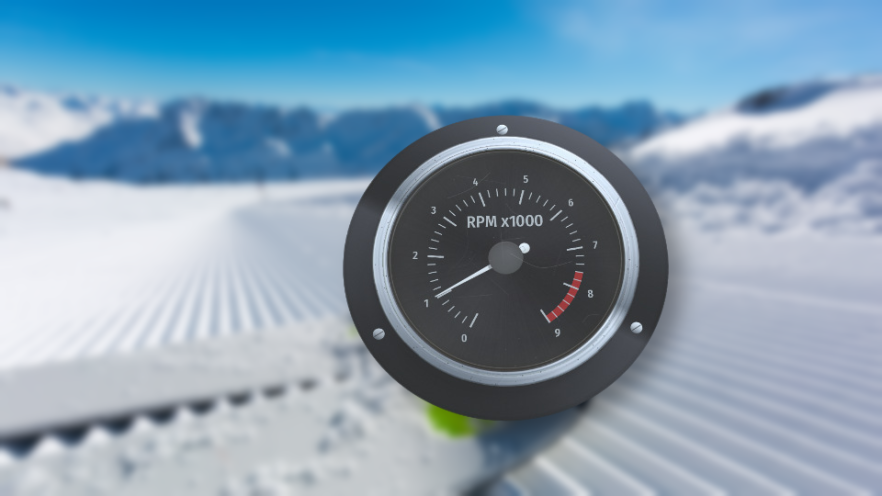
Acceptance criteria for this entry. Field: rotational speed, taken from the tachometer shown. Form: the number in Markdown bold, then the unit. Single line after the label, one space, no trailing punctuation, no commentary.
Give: **1000** rpm
